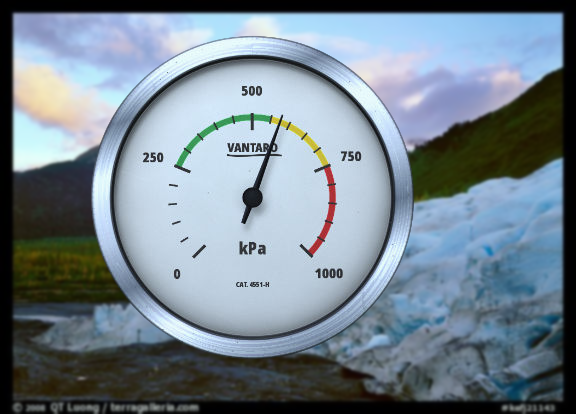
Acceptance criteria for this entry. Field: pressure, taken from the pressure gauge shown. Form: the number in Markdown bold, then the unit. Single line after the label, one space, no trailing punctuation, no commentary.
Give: **575** kPa
